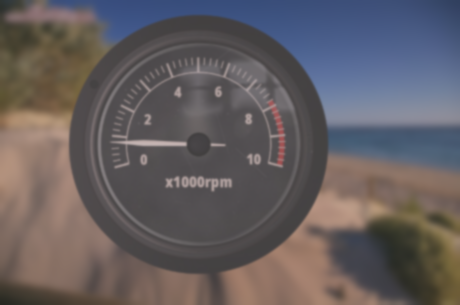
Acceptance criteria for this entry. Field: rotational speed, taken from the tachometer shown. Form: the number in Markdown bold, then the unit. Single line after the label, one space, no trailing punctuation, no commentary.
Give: **800** rpm
